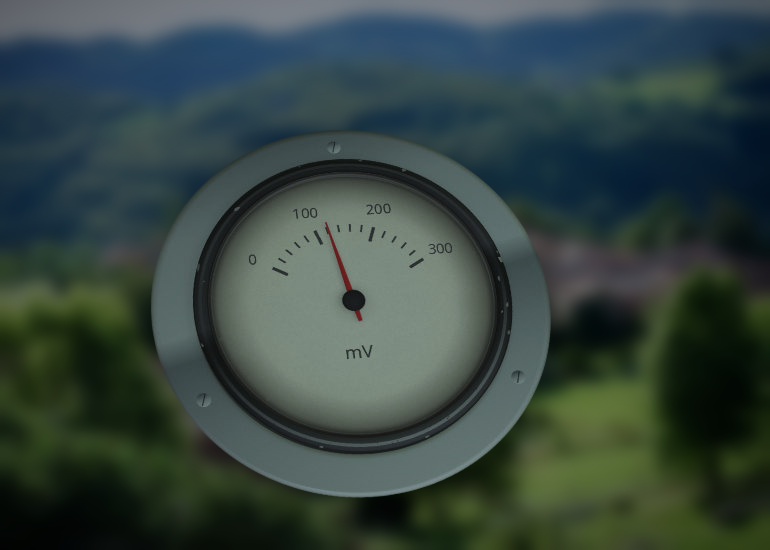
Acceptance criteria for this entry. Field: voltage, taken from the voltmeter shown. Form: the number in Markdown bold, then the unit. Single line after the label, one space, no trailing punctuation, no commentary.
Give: **120** mV
